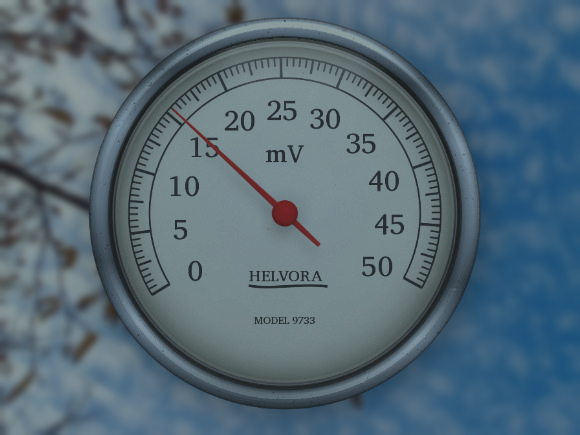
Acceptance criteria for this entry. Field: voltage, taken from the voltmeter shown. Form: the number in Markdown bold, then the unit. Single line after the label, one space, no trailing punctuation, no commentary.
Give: **15.5** mV
